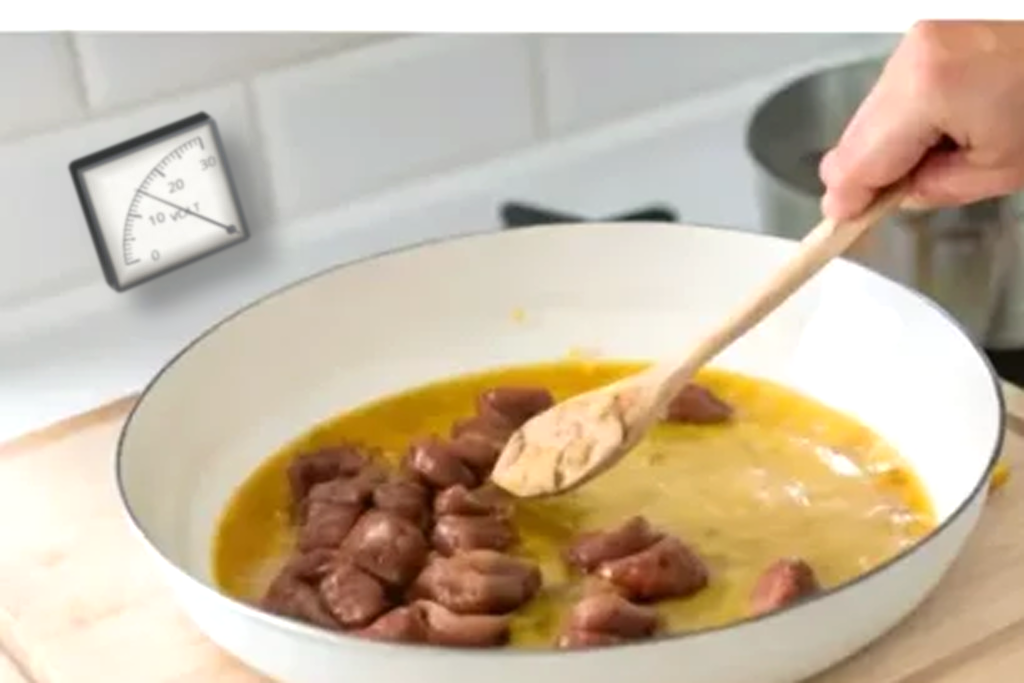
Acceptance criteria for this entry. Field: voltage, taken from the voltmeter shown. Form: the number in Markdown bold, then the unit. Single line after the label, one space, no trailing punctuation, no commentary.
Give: **15** V
